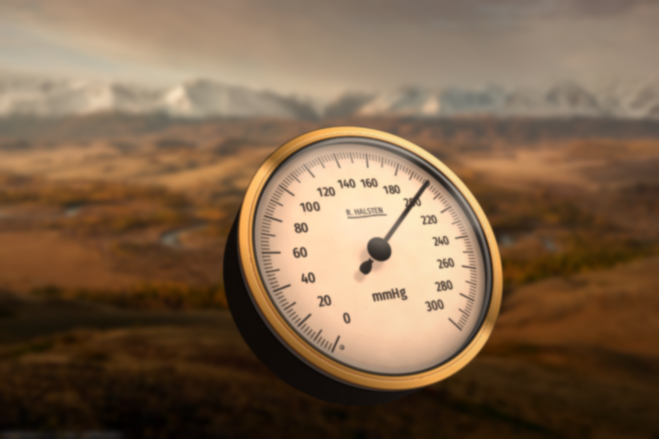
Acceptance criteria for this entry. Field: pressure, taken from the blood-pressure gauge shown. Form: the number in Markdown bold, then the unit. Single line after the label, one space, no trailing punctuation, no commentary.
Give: **200** mmHg
